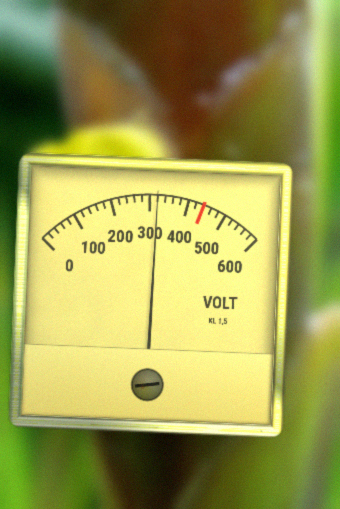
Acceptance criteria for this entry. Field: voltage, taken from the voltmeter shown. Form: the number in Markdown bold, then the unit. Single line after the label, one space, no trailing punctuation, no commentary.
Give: **320** V
